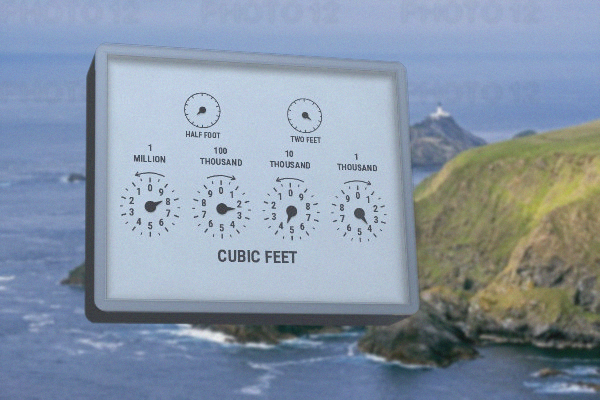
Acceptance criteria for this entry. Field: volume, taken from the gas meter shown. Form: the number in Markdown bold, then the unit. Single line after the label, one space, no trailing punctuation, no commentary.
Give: **824400** ft³
